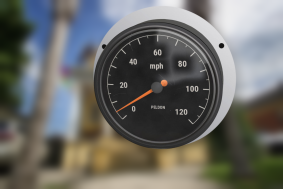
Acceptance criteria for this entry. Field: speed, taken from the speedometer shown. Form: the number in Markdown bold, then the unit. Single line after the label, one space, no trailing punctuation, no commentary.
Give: **5** mph
